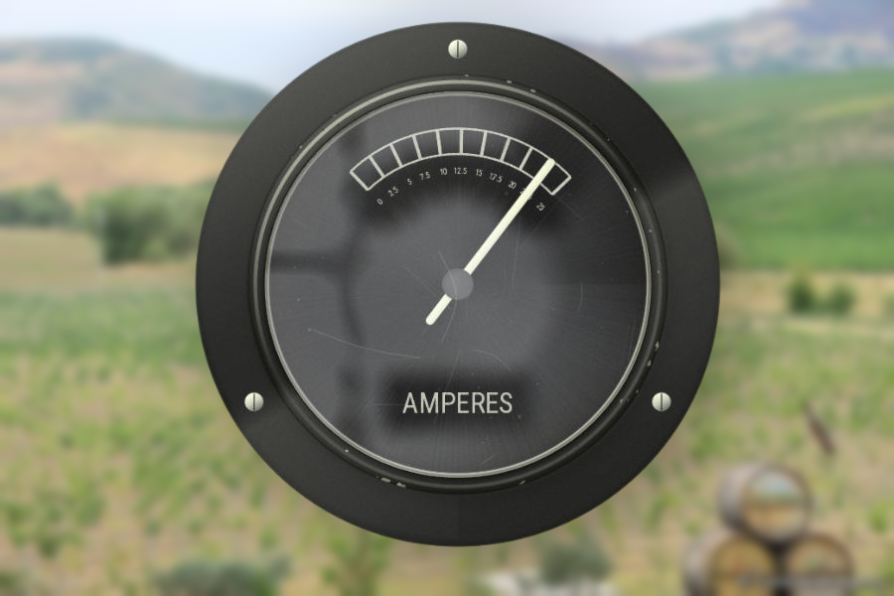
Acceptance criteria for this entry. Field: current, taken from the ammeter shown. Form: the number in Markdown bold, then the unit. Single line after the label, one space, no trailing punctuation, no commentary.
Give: **22.5** A
